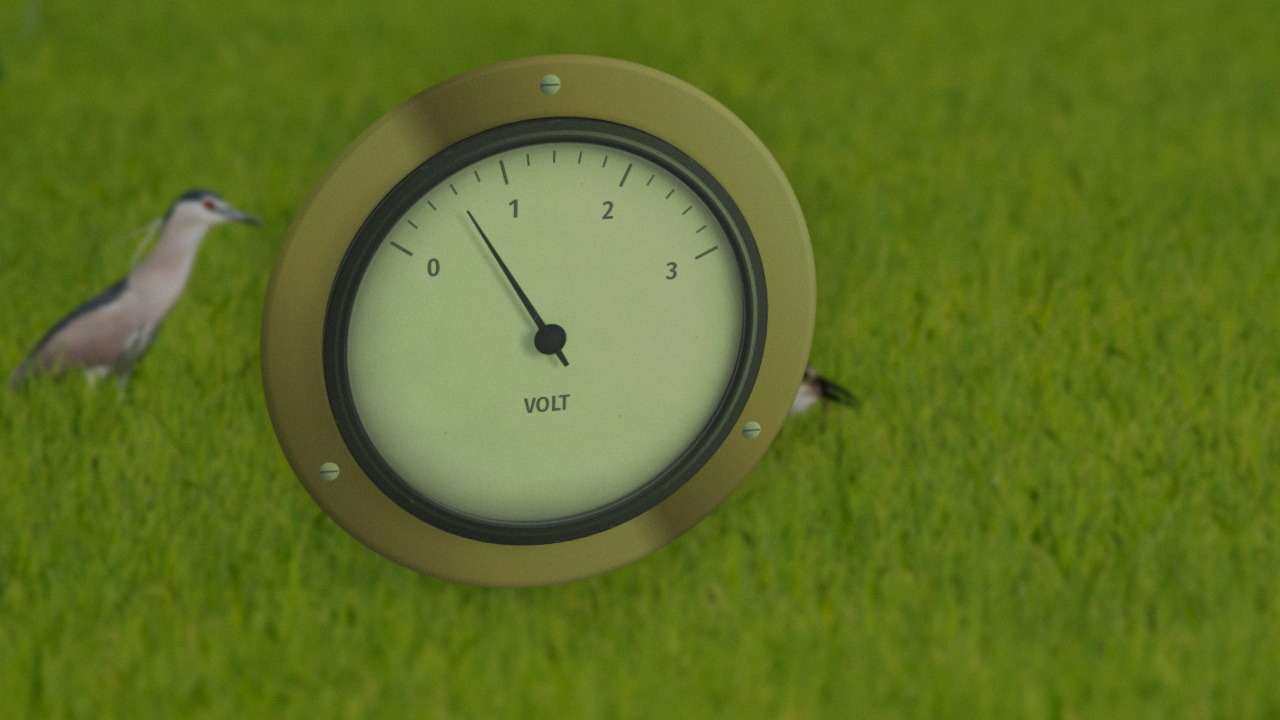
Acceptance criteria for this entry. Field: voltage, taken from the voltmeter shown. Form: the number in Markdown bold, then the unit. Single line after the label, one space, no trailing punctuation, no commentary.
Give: **0.6** V
